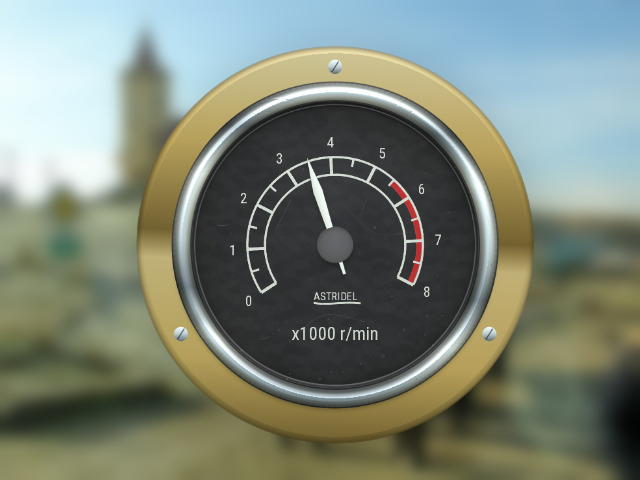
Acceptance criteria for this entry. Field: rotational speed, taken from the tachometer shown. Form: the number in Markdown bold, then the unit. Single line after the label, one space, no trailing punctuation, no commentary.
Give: **3500** rpm
